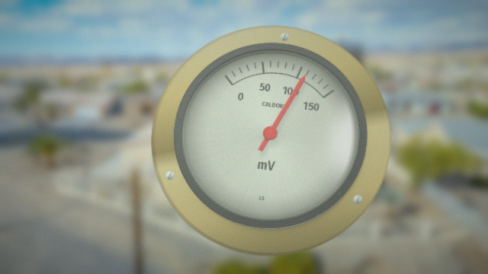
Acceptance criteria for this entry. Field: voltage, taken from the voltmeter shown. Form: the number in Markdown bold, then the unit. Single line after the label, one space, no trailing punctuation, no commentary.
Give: **110** mV
